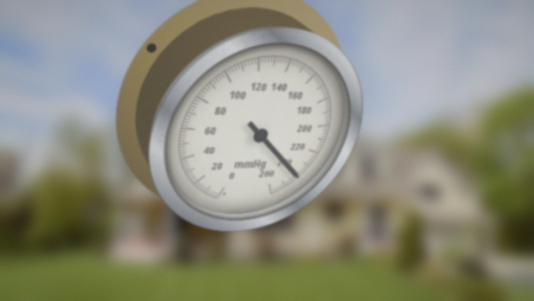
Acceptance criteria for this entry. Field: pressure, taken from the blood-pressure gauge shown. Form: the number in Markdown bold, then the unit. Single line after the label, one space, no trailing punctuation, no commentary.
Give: **240** mmHg
